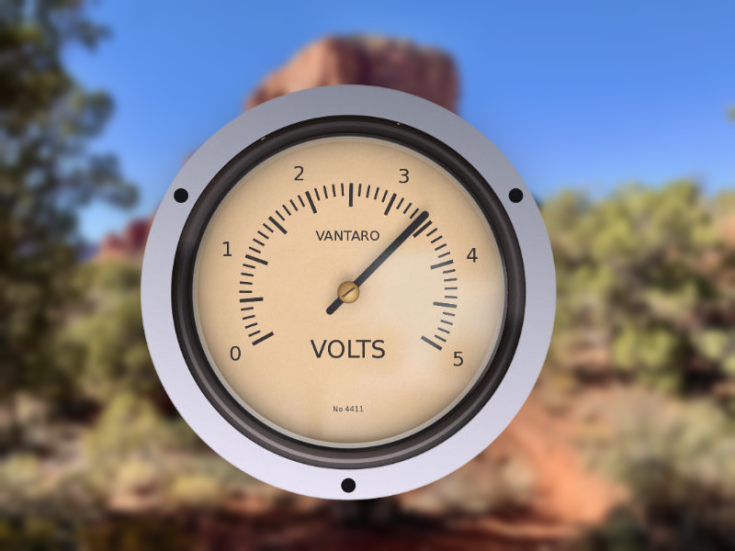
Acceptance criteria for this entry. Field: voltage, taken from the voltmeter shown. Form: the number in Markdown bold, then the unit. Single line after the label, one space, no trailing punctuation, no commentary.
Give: **3.4** V
